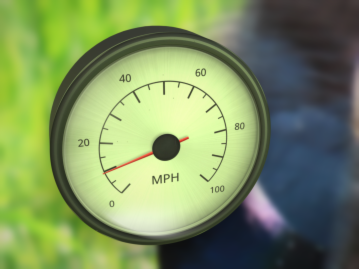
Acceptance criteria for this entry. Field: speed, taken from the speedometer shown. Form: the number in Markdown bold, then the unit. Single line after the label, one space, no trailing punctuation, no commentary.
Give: **10** mph
